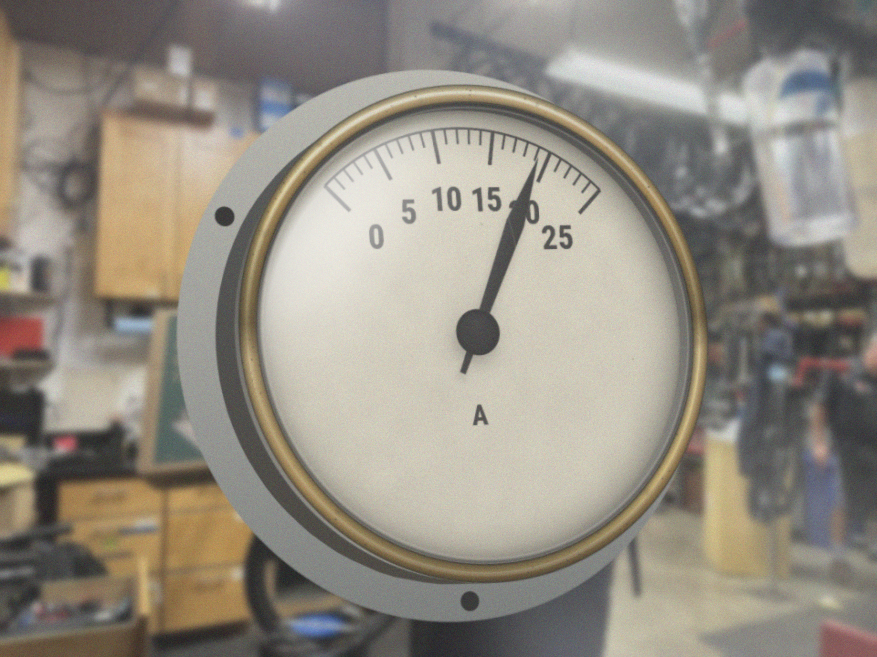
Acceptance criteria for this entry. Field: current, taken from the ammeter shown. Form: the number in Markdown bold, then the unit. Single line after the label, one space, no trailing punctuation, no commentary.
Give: **19** A
